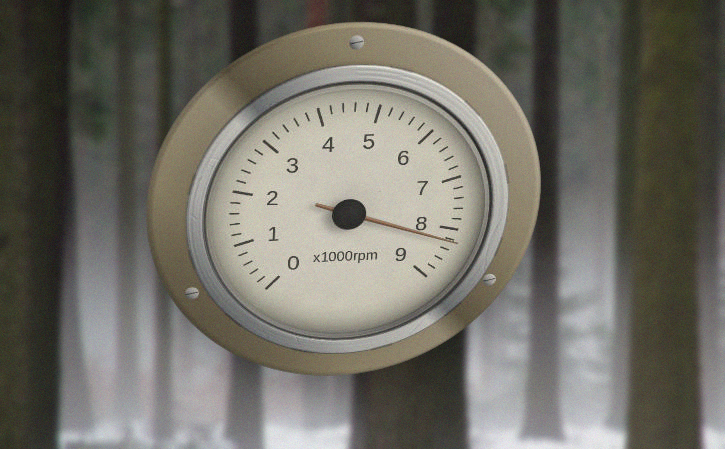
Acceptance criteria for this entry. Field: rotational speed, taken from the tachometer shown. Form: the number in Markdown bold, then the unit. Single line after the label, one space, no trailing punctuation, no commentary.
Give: **8200** rpm
